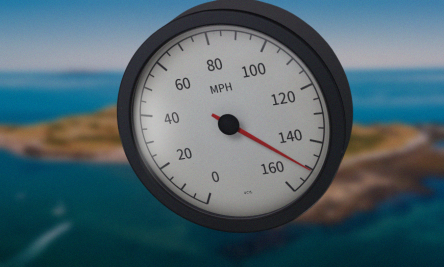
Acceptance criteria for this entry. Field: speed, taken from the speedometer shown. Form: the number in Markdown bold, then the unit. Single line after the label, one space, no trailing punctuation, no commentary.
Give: **150** mph
